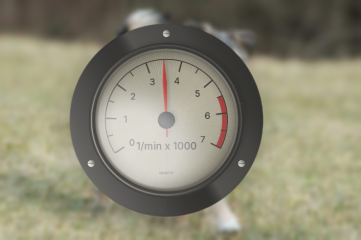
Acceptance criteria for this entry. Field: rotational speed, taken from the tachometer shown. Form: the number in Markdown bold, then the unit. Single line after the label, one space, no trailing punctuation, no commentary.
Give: **3500** rpm
